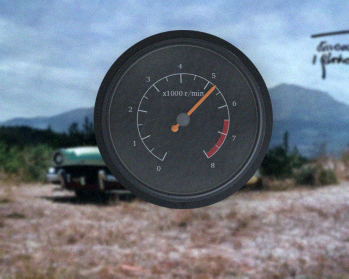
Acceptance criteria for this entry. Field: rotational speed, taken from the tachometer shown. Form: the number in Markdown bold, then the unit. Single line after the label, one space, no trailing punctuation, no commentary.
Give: **5250** rpm
